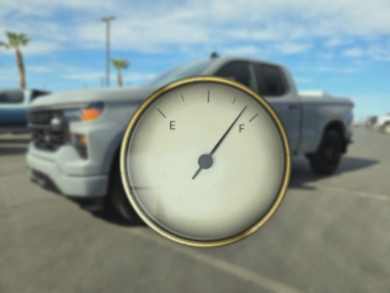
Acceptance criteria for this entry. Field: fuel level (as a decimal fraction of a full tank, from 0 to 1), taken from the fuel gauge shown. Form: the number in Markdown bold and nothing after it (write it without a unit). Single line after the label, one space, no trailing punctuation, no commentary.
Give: **0.875**
